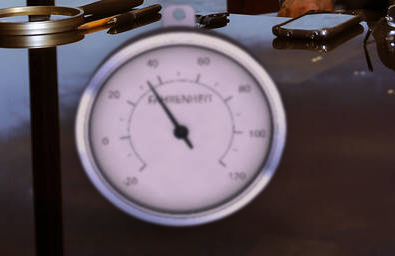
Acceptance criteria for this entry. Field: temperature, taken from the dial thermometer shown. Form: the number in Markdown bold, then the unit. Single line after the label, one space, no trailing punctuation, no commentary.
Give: **35** °F
